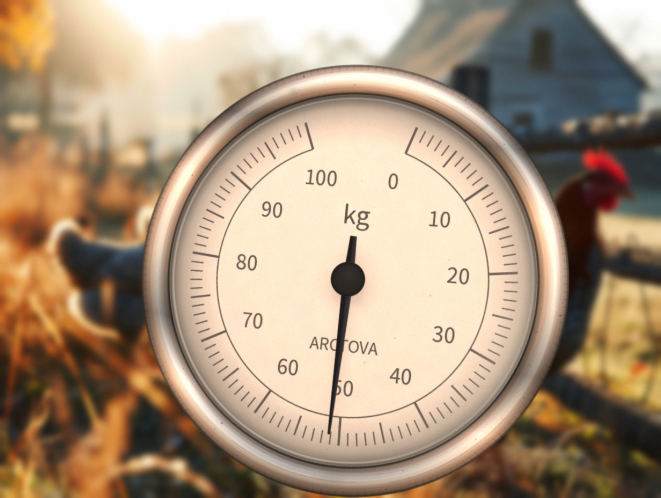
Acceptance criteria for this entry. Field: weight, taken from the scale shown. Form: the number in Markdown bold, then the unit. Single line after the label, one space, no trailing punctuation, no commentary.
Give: **51** kg
